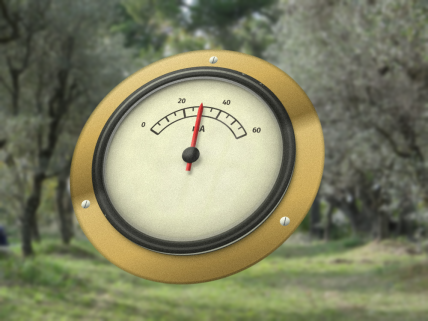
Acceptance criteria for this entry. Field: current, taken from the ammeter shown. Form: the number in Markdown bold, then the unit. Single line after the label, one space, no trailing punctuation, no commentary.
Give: **30** mA
